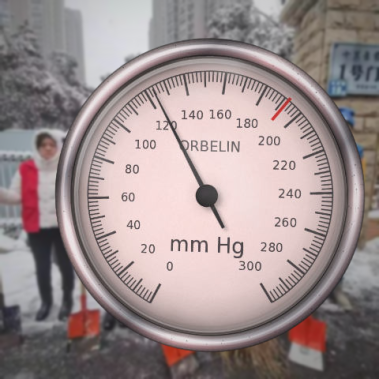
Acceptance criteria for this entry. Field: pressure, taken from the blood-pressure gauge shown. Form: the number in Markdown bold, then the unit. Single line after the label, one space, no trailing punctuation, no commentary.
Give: **124** mmHg
